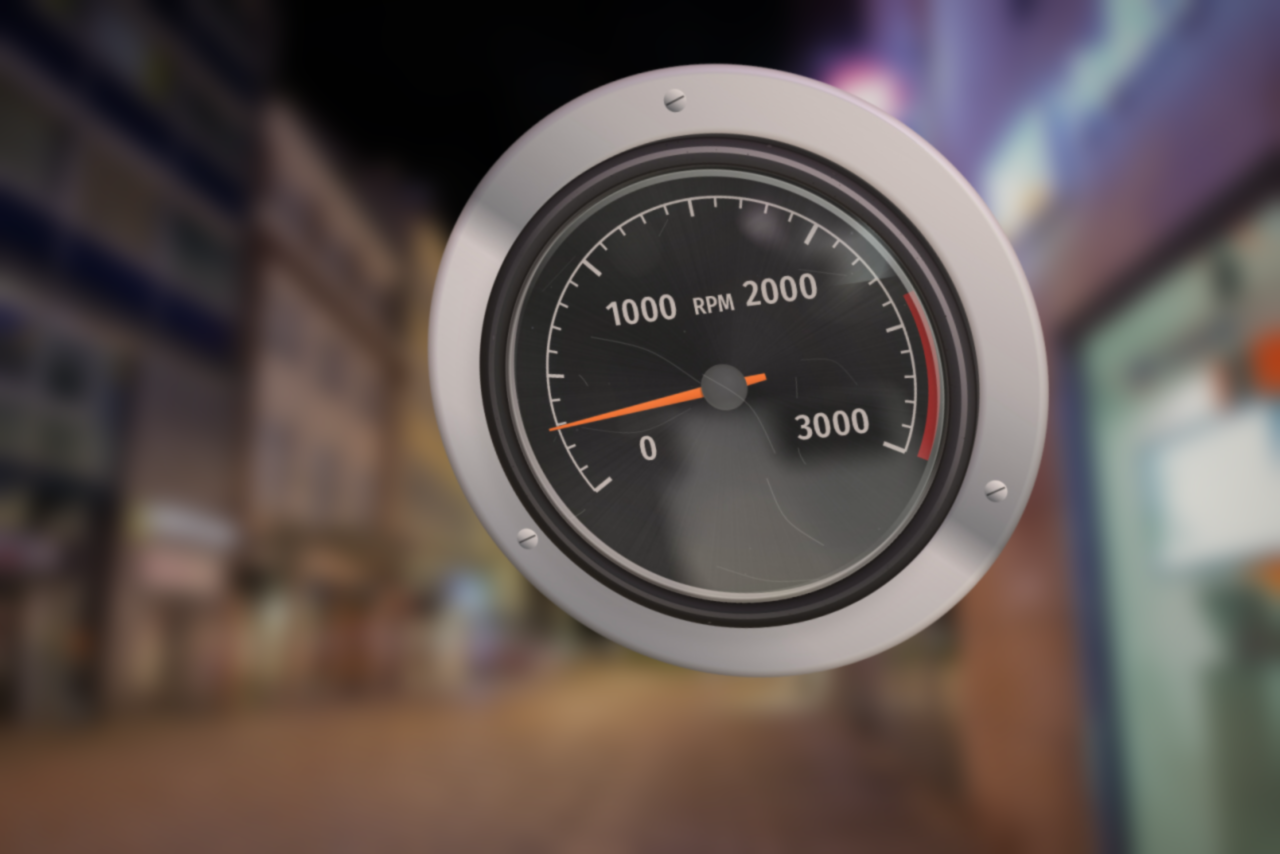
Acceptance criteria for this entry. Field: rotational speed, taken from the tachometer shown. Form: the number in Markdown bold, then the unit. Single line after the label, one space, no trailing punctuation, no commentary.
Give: **300** rpm
